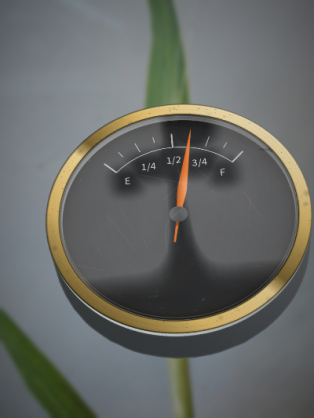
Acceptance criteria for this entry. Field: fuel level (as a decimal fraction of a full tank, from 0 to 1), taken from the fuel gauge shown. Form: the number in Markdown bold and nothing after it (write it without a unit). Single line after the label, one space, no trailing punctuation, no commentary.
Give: **0.625**
